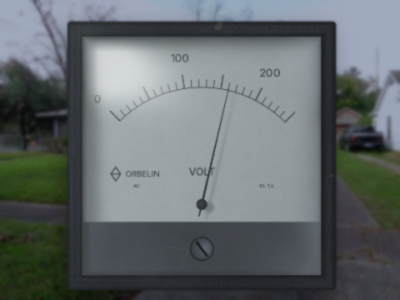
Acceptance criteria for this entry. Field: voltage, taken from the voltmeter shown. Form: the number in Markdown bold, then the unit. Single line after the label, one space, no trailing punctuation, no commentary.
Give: **160** V
